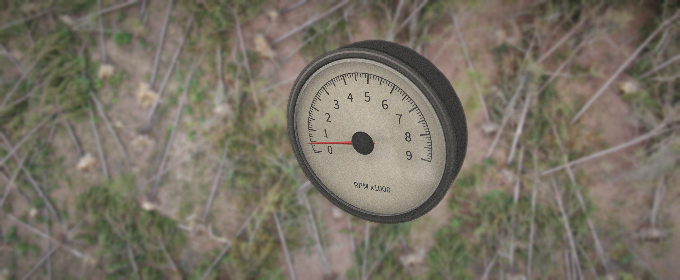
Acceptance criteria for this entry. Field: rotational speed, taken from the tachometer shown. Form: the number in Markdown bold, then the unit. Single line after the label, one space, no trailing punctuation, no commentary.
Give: **500** rpm
